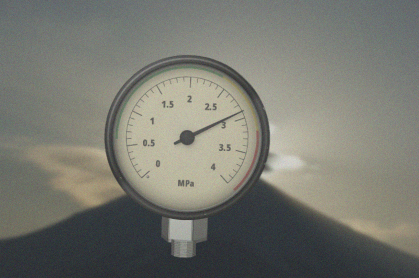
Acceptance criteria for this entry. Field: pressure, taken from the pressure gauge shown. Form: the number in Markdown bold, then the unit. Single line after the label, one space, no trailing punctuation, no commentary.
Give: **2.9** MPa
